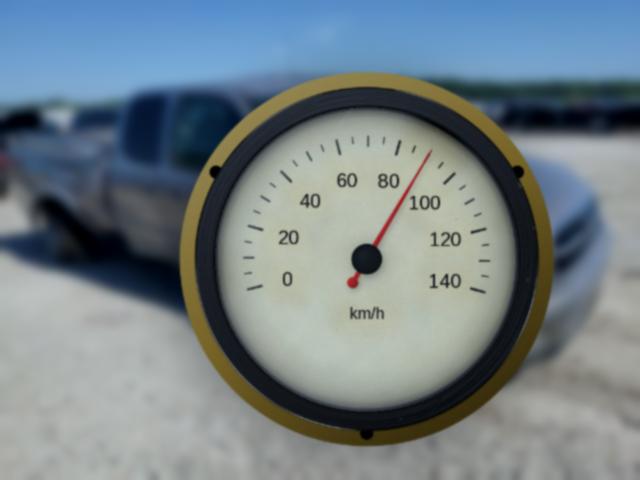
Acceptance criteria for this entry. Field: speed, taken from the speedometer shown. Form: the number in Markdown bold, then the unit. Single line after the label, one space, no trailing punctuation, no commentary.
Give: **90** km/h
